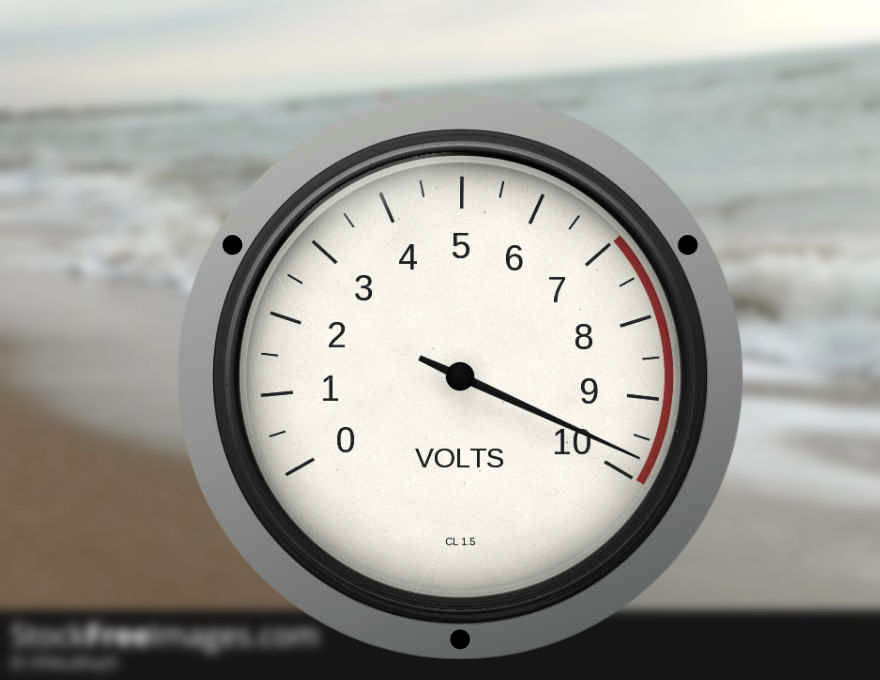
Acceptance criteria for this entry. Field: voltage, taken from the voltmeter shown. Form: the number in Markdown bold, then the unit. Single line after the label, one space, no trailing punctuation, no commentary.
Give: **9.75** V
